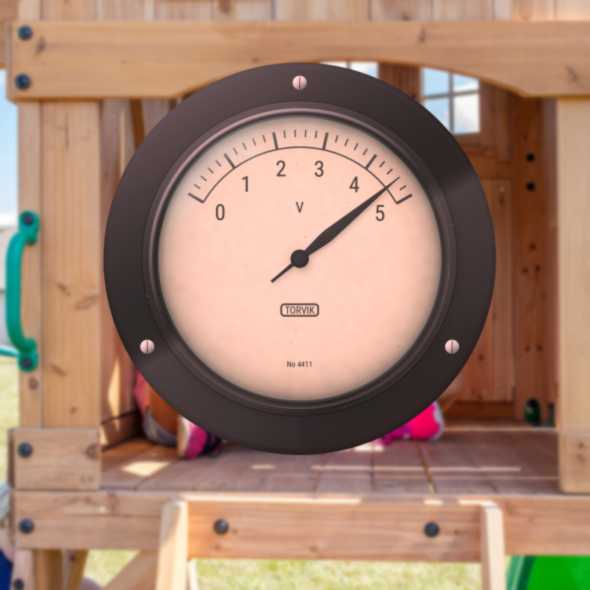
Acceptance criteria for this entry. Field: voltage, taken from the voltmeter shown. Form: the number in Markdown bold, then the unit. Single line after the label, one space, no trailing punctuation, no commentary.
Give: **4.6** V
